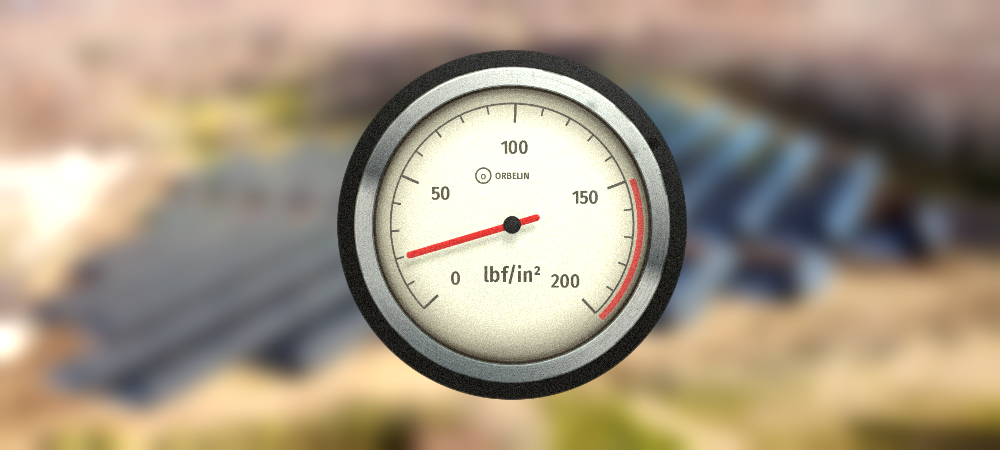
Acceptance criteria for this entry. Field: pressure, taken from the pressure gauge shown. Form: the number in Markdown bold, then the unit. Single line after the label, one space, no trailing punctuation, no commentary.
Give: **20** psi
